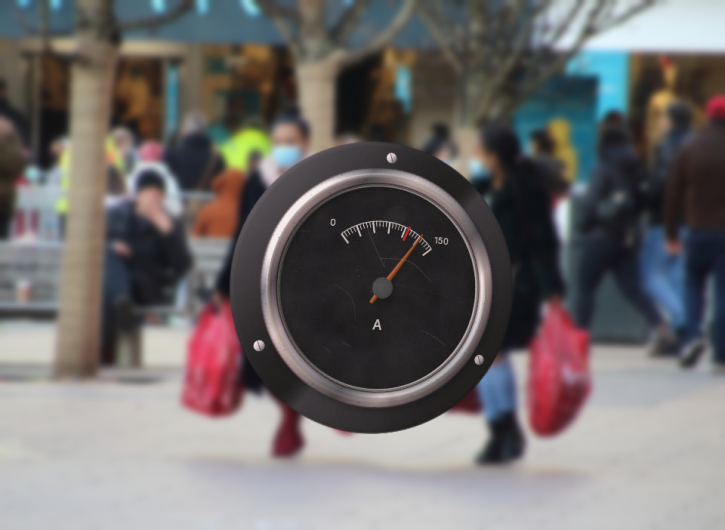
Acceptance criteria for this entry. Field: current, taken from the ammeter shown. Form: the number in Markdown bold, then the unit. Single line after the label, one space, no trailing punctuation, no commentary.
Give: **125** A
